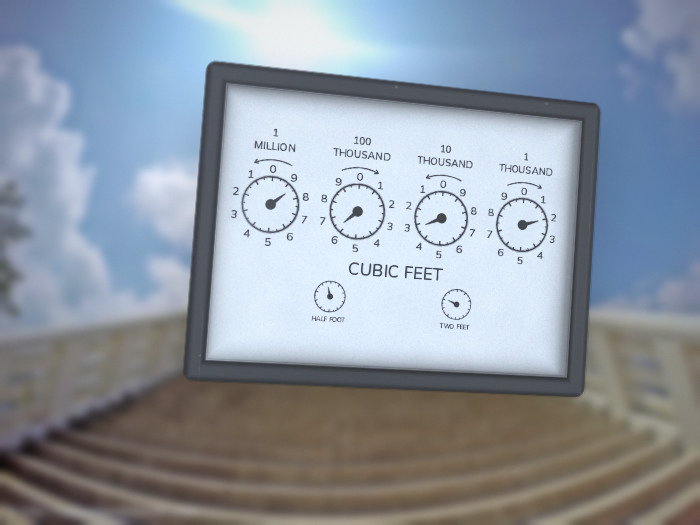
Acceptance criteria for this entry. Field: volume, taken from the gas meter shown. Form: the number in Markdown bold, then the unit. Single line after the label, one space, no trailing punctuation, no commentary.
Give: **863200** ft³
